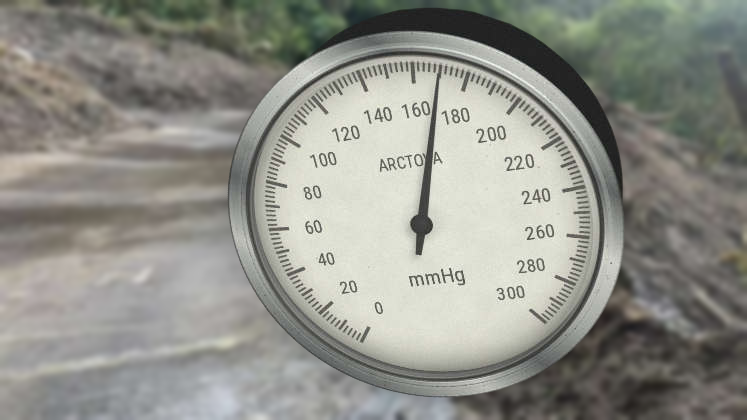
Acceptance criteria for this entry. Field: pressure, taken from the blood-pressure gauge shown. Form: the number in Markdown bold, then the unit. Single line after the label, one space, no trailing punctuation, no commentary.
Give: **170** mmHg
